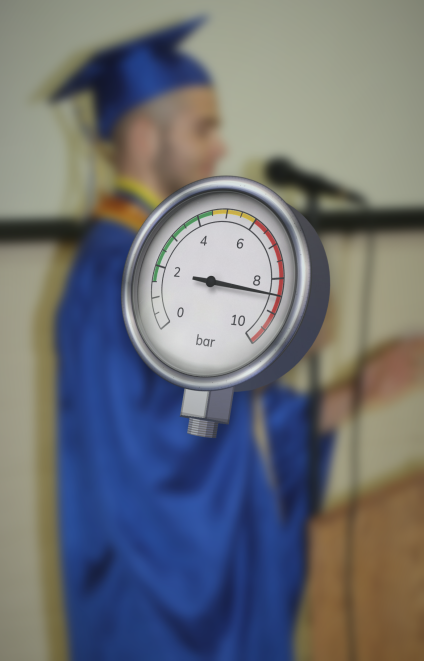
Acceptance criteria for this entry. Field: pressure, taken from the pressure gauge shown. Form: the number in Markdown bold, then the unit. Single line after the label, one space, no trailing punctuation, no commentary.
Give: **8.5** bar
